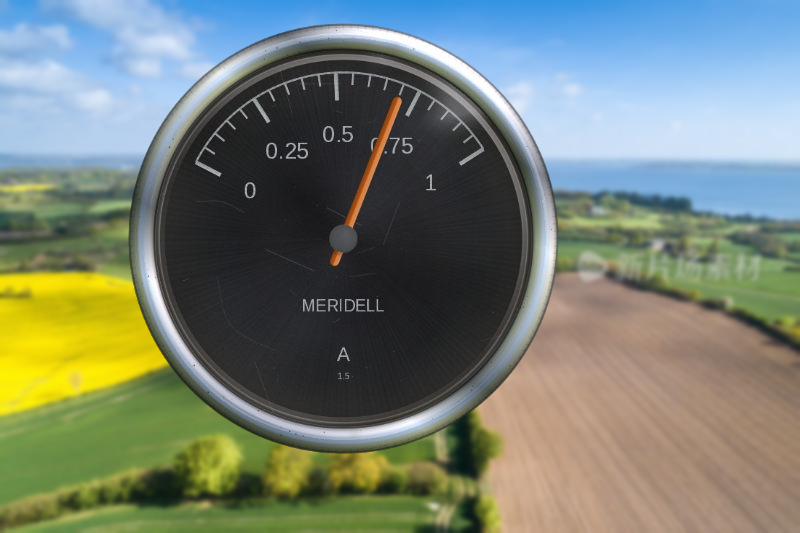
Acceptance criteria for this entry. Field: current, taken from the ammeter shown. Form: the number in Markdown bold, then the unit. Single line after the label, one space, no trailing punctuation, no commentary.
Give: **0.7** A
